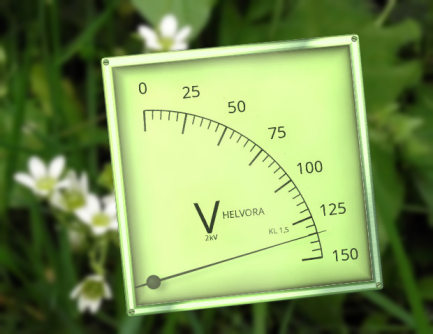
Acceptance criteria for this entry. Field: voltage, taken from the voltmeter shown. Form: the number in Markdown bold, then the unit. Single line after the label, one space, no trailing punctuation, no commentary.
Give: **135** V
